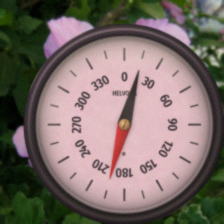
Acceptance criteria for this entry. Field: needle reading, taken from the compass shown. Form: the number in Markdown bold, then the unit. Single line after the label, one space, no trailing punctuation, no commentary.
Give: **195** °
